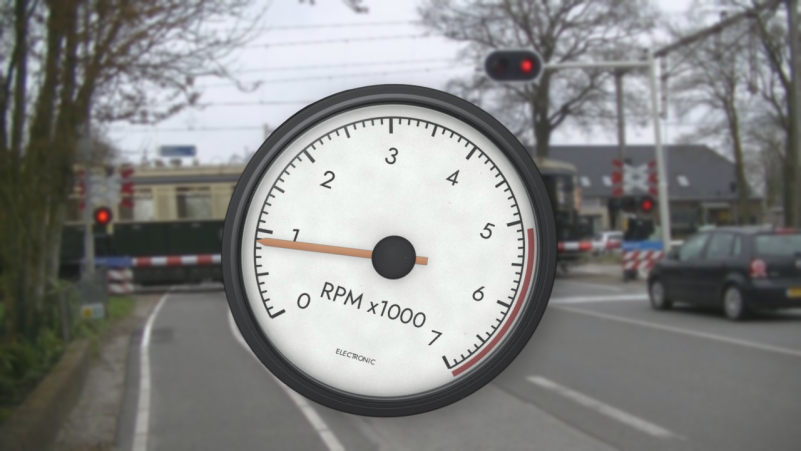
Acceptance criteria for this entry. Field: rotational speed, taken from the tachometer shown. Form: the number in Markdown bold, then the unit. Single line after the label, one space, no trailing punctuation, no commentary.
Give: **900** rpm
